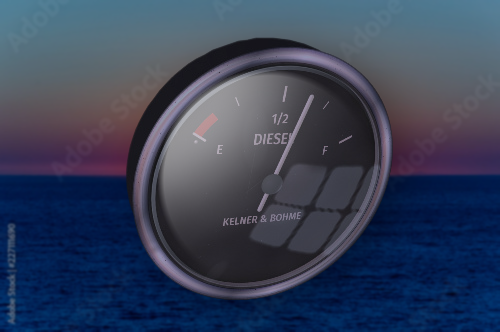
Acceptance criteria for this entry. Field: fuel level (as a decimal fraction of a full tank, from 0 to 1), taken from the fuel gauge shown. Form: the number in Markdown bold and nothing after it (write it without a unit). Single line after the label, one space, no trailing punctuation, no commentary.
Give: **0.625**
